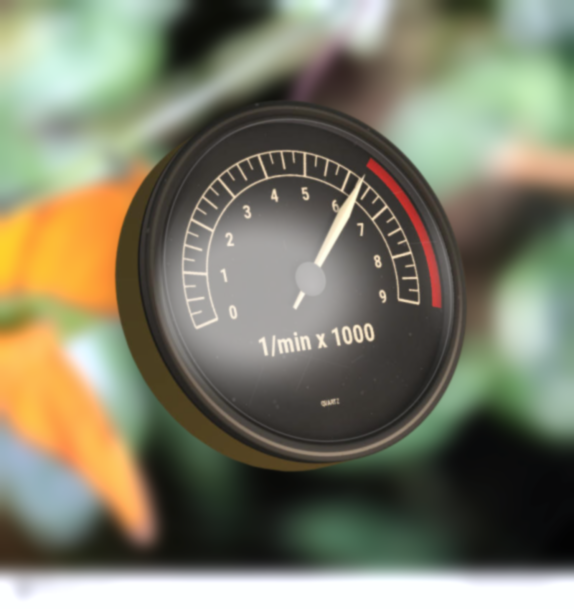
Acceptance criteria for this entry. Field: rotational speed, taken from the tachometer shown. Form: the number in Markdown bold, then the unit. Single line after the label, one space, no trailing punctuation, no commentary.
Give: **6250** rpm
